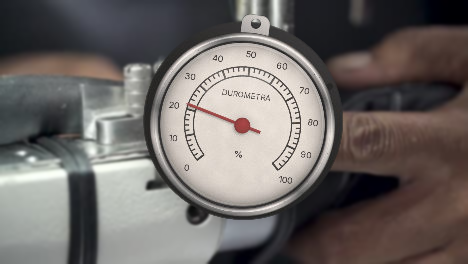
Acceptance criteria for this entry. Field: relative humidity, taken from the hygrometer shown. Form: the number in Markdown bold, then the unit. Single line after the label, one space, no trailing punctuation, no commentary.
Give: **22** %
